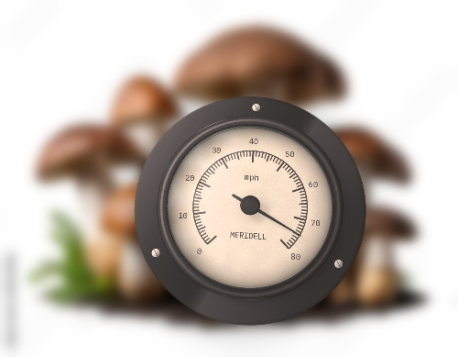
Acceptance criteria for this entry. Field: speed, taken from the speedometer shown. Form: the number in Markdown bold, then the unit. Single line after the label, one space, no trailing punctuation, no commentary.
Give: **75** mph
